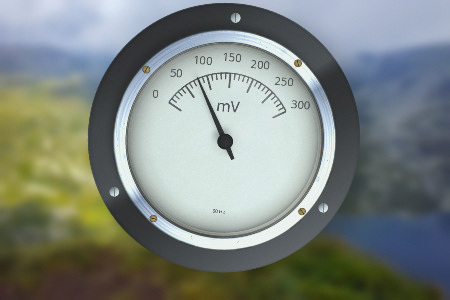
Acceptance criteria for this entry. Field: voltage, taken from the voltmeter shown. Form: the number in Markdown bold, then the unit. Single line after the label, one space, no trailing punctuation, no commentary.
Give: **80** mV
